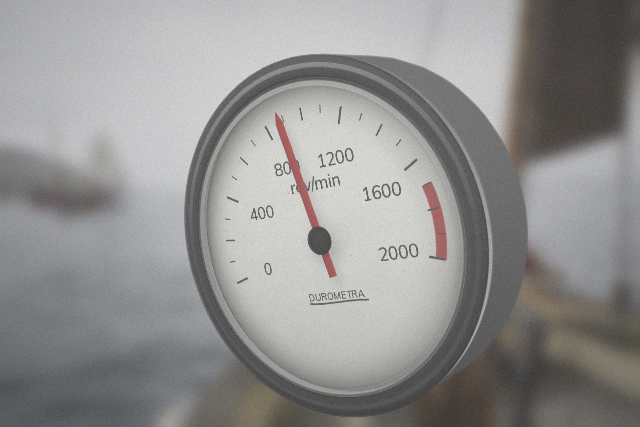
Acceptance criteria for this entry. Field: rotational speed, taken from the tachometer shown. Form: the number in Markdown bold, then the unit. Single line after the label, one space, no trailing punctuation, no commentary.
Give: **900** rpm
